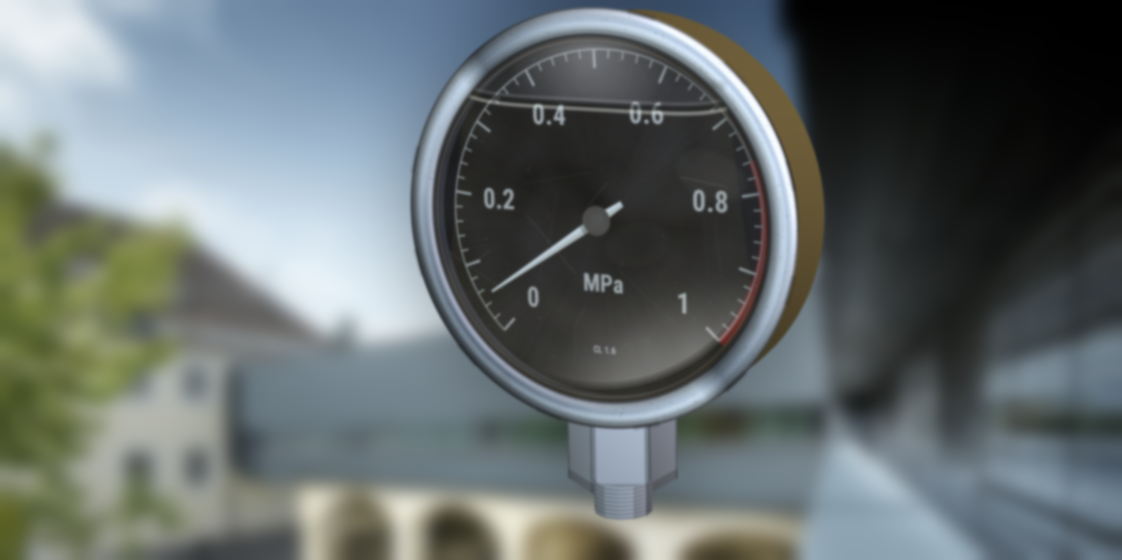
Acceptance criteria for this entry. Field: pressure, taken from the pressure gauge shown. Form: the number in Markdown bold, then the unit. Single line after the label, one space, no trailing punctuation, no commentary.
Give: **0.05** MPa
